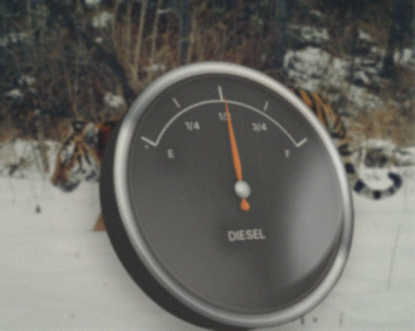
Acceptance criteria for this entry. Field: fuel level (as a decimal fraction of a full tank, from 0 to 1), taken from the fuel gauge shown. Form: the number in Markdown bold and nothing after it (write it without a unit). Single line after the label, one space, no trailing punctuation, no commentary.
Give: **0.5**
